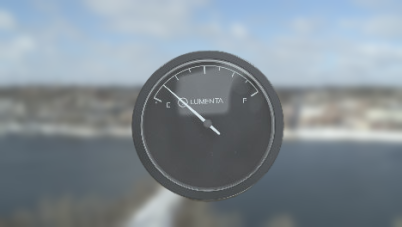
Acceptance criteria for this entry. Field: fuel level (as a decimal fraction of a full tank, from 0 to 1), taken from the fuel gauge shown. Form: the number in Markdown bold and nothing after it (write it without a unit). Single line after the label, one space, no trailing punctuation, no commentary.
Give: **0.125**
